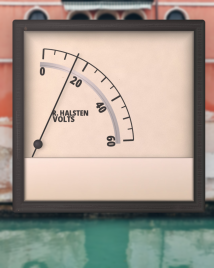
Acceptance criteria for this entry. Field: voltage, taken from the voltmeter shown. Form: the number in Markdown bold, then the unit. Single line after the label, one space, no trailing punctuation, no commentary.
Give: **15** V
